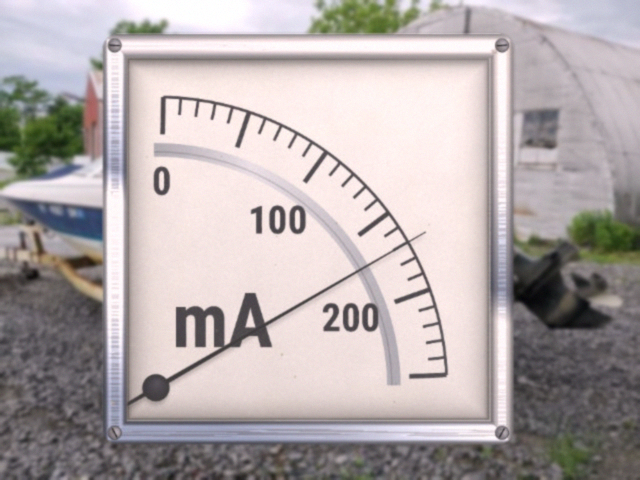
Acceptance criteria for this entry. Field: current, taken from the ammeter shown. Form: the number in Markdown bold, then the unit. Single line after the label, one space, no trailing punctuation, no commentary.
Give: **170** mA
